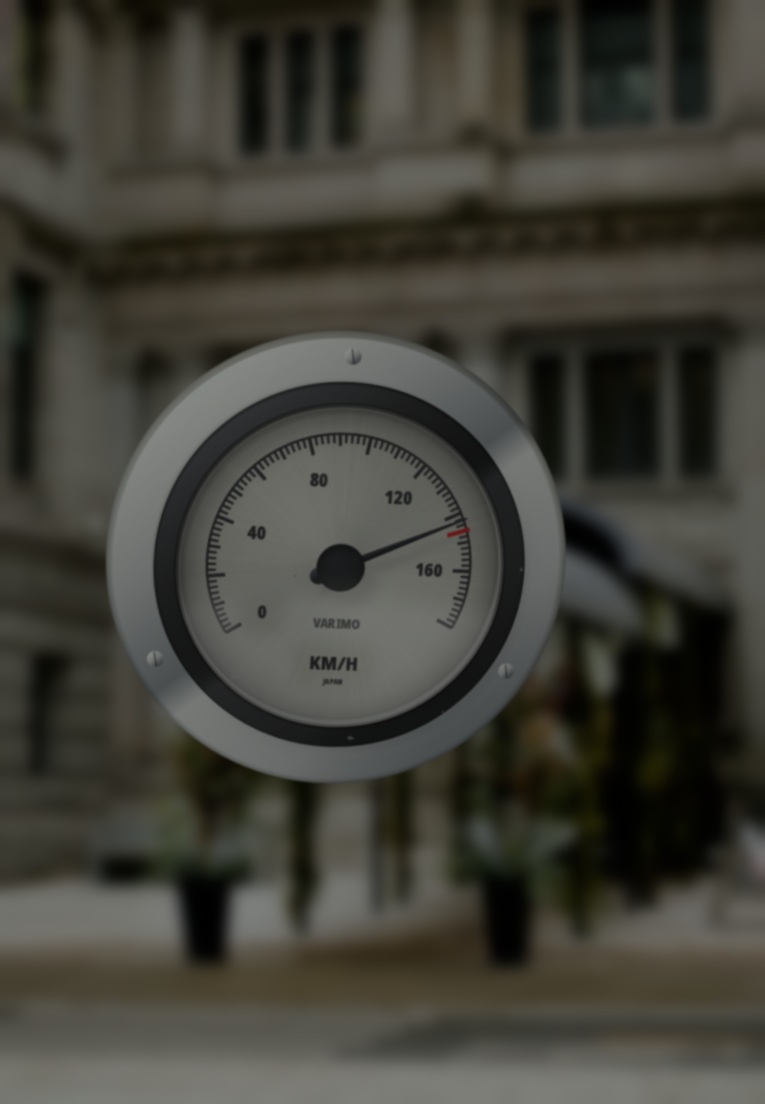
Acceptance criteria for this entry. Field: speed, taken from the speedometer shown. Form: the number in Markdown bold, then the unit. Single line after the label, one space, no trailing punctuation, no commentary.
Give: **142** km/h
